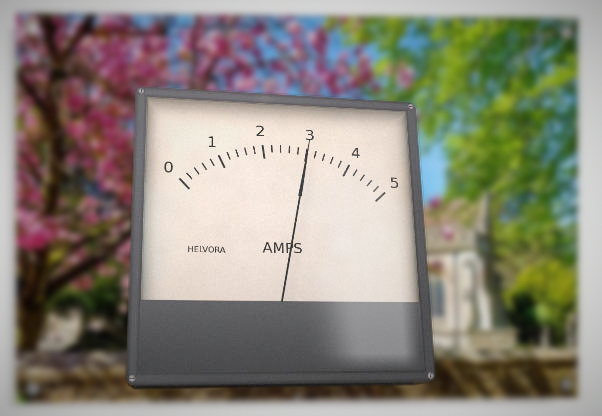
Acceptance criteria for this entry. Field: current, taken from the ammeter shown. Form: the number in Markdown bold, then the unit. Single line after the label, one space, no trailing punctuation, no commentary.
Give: **3** A
